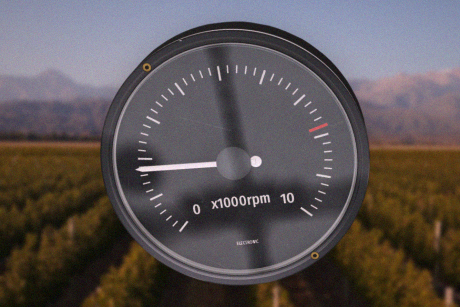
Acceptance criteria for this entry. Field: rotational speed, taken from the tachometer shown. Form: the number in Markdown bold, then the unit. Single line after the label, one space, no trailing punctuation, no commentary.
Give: **1800** rpm
